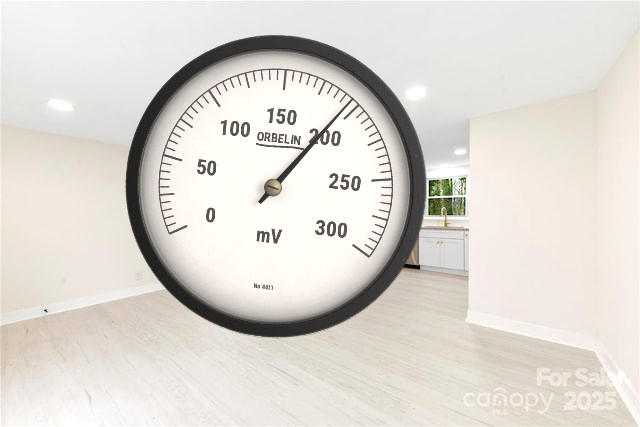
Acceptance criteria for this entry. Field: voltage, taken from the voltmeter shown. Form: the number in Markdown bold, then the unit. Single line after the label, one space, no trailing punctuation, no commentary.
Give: **195** mV
